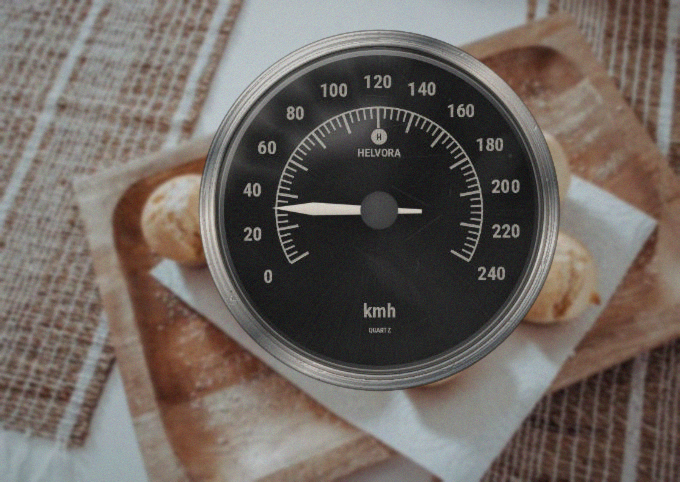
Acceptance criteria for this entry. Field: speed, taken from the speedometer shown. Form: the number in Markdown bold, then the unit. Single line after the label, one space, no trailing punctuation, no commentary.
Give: **32** km/h
